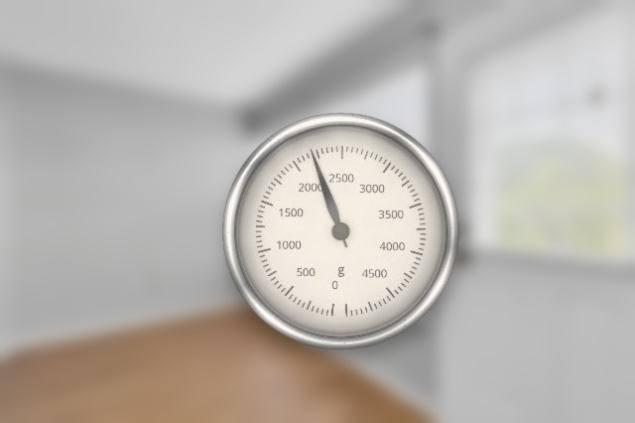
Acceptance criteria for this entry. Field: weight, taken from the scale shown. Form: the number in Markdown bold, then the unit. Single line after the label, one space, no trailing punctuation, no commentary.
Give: **2200** g
